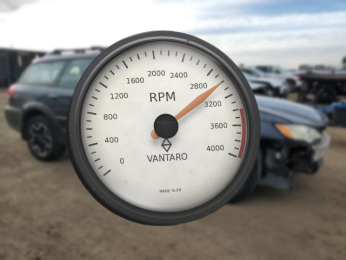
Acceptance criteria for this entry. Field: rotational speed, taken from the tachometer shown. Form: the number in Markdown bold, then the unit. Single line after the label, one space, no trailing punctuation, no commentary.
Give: **3000** rpm
